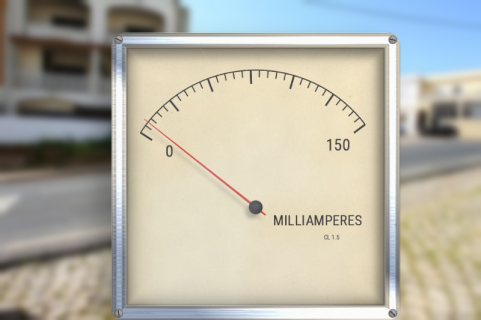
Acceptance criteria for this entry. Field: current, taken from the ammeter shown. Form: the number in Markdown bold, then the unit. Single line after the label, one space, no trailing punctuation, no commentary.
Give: **7.5** mA
